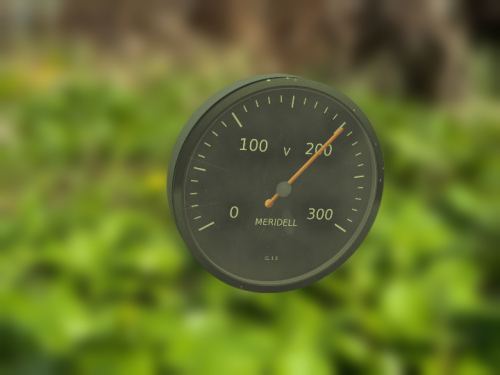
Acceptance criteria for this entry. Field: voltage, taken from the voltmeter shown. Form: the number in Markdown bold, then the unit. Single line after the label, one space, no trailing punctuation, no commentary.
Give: **200** V
